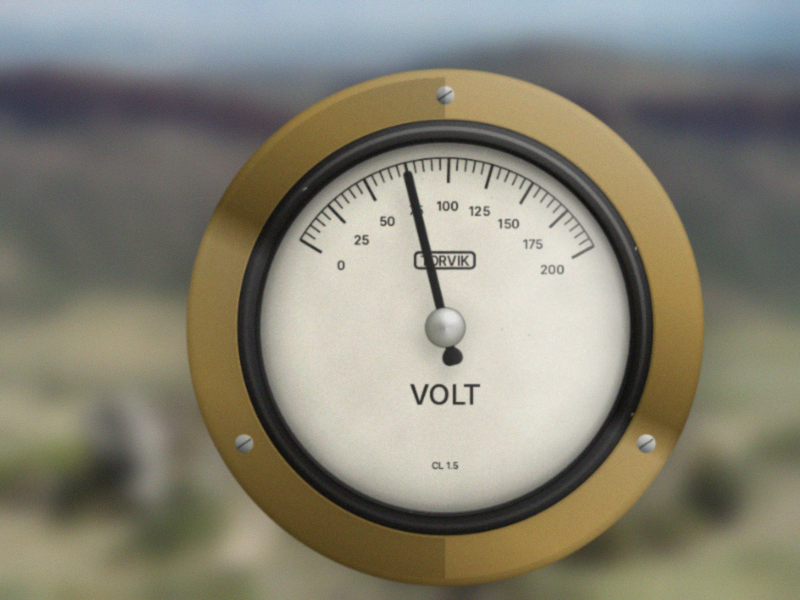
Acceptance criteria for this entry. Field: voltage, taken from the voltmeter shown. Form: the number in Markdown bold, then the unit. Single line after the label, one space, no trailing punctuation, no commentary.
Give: **75** V
